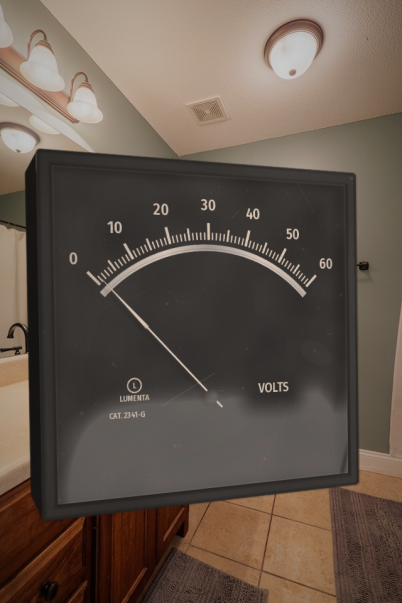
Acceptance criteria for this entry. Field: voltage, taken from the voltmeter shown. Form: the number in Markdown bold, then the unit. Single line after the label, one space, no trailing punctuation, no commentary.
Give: **1** V
